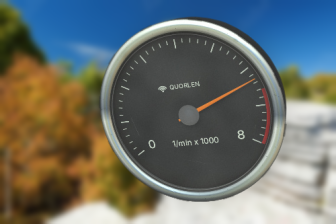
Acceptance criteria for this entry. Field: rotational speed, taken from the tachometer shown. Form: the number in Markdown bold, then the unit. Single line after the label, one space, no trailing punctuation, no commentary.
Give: **6300** rpm
